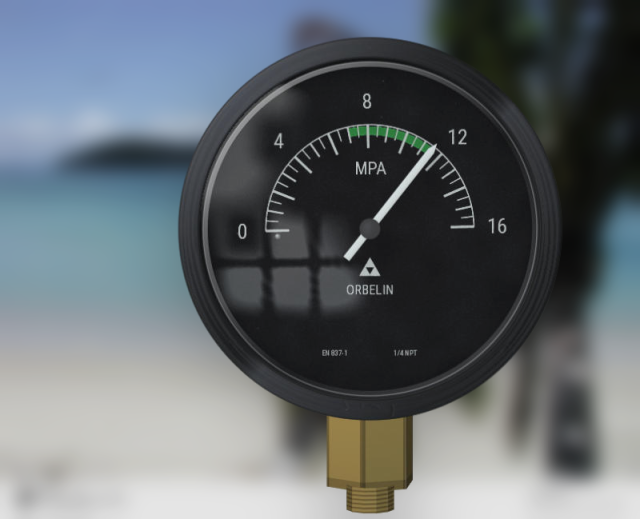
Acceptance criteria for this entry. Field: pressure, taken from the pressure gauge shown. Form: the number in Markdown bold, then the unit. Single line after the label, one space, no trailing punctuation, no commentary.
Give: **11.5** MPa
